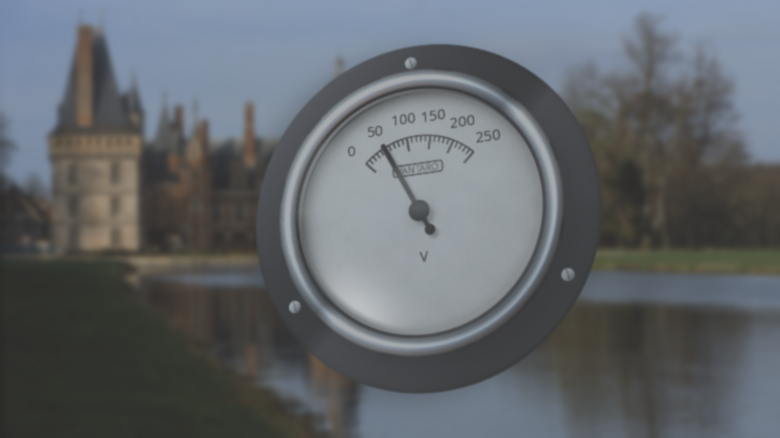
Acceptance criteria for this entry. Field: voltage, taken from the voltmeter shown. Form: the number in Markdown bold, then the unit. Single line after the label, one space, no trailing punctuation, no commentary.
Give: **50** V
